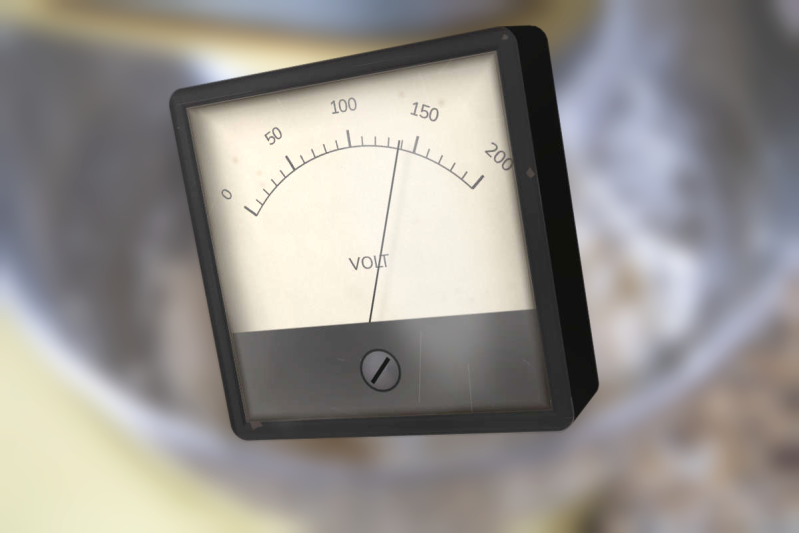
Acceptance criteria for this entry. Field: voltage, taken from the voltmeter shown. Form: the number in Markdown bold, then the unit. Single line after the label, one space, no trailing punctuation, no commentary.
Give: **140** V
